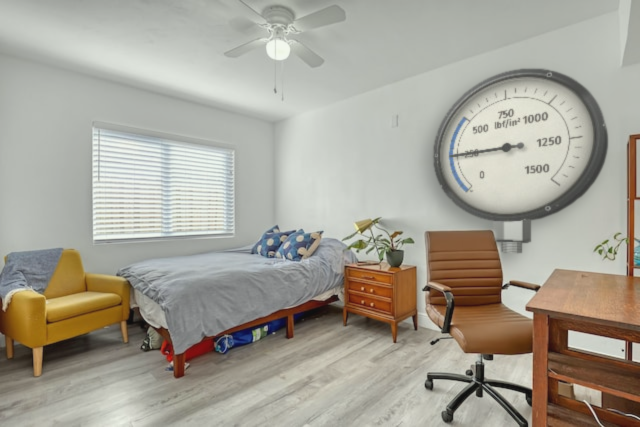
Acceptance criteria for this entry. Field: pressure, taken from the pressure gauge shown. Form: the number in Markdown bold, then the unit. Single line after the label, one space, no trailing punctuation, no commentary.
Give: **250** psi
